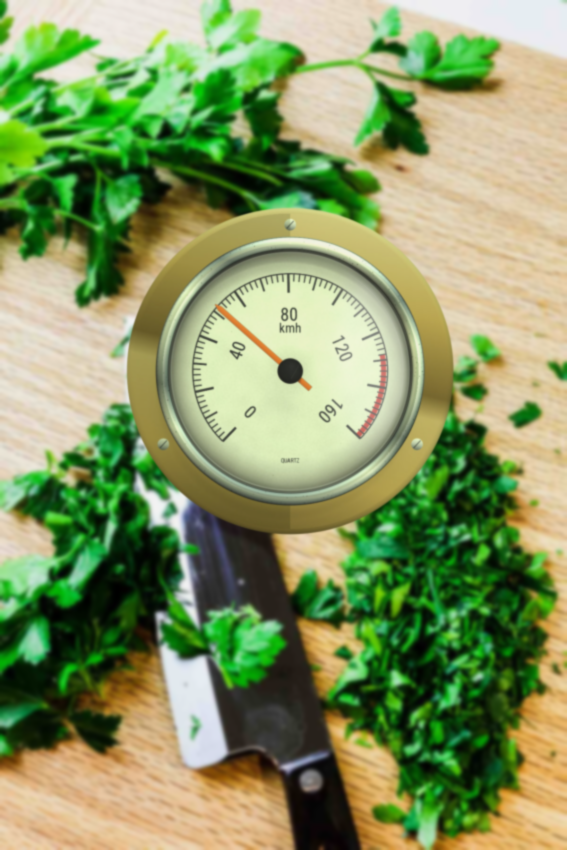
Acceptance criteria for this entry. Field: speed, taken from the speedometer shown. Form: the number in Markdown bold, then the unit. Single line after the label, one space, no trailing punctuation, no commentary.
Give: **52** km/h
